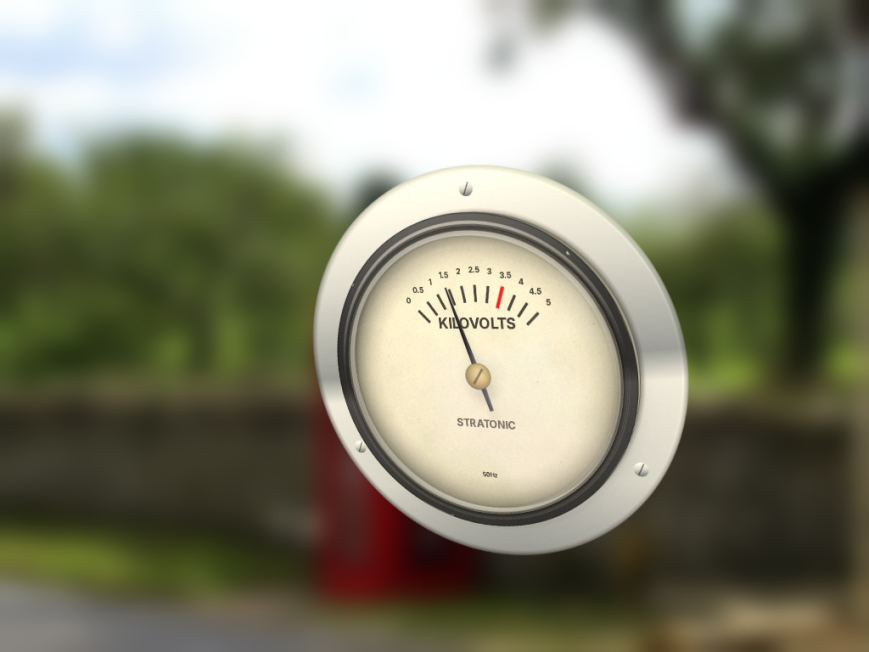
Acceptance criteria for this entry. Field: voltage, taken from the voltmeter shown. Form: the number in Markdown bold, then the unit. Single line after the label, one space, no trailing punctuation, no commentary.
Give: **1.5** kV
